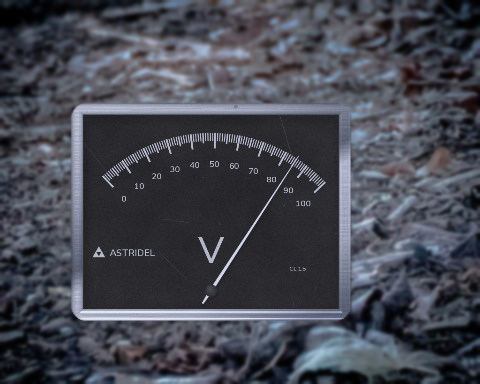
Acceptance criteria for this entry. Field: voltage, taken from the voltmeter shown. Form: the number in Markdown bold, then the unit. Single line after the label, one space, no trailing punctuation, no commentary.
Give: **85** V
